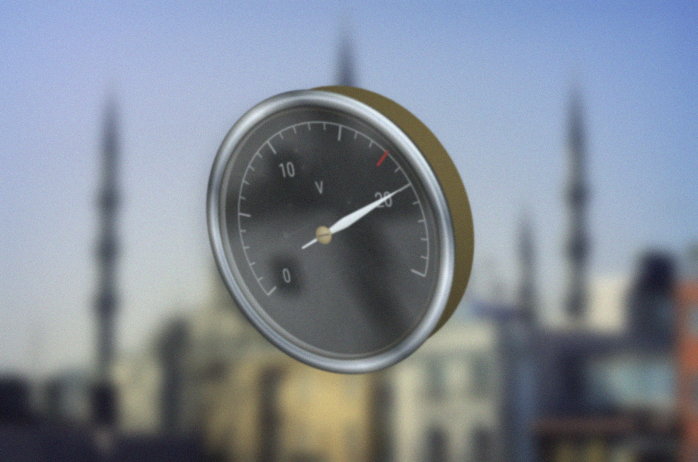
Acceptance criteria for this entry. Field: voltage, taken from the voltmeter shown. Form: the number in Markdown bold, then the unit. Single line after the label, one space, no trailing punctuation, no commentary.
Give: **20** V
